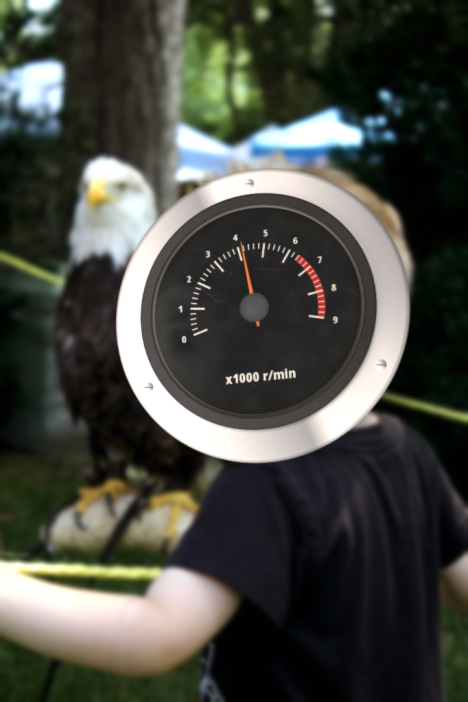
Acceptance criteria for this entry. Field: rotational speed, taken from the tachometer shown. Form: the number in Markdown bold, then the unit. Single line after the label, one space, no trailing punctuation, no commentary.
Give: **4200** rpm
